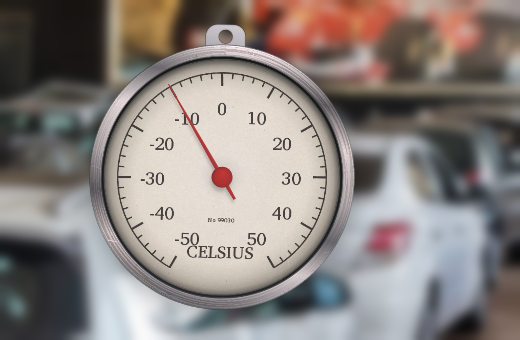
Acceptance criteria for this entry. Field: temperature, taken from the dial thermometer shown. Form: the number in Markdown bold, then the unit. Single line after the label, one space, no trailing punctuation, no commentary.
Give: **-10** °C
